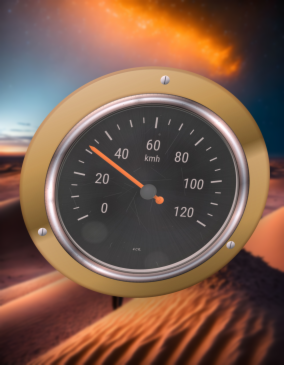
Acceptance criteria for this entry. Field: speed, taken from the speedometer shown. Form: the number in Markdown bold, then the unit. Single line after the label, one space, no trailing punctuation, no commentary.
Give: **32.5** km/h
